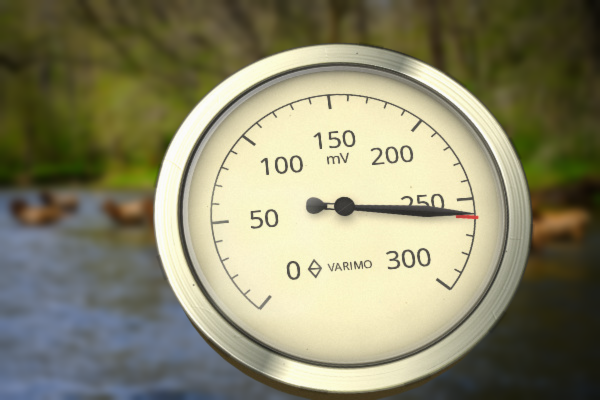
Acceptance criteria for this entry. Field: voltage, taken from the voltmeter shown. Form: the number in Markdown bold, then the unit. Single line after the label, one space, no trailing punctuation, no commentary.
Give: **260** mV
